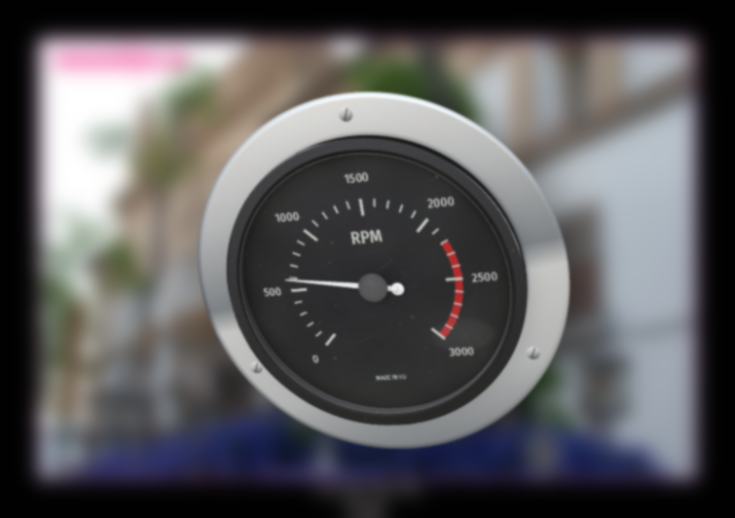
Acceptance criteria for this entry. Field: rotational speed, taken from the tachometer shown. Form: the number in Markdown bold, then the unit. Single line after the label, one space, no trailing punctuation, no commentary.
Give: **600** rpm
